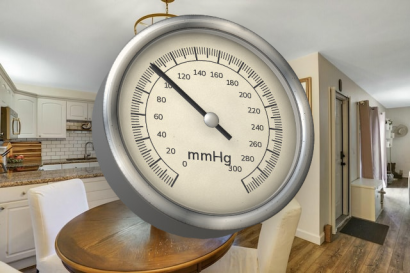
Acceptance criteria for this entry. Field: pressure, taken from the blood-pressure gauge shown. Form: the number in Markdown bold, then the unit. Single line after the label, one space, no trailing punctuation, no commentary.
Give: **100** mmHg
